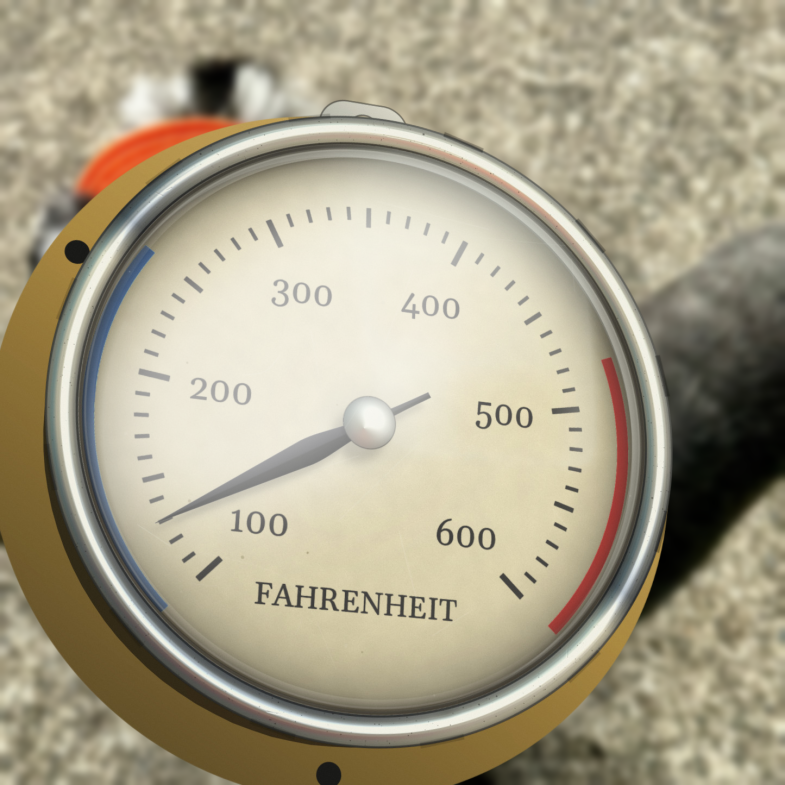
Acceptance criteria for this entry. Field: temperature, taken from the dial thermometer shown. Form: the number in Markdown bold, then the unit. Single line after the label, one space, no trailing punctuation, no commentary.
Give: **130** °F
